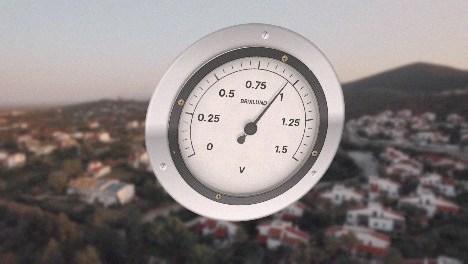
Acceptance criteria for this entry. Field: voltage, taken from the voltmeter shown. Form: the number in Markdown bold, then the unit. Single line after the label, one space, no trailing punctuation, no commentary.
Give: **0.95** V
